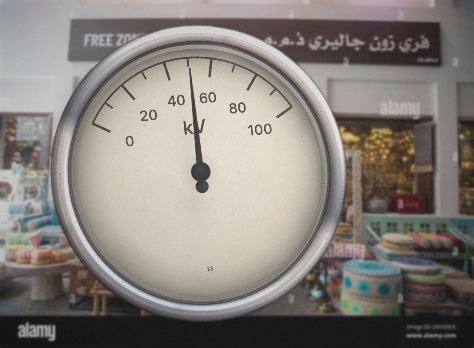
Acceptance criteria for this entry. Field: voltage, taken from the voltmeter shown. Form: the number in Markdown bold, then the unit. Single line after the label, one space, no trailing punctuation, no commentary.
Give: **50** kV
